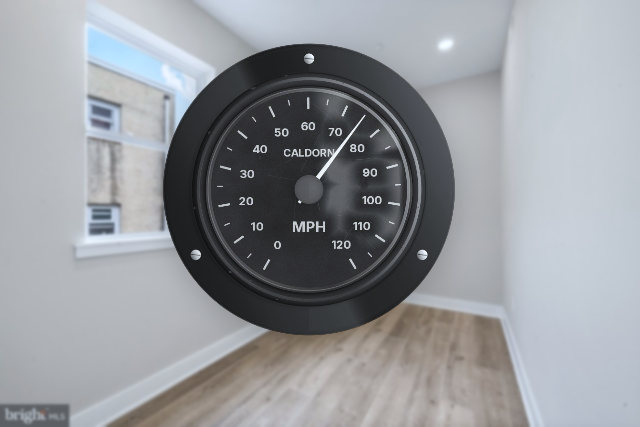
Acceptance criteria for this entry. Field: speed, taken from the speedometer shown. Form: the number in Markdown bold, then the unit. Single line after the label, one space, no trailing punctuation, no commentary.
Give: **75** mph
